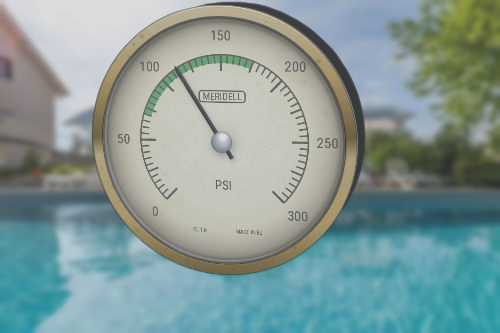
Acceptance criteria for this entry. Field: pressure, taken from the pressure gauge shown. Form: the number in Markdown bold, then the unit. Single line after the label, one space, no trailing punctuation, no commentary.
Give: **115** psi
